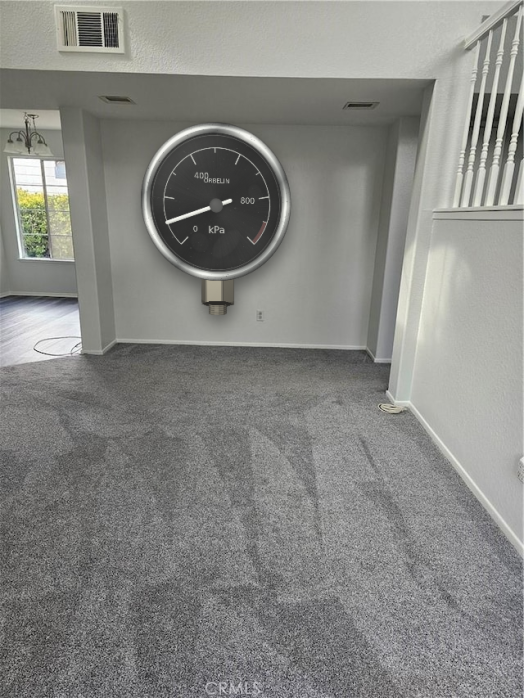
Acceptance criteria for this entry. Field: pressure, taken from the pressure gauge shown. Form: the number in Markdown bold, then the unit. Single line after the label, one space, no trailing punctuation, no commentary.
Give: **100** kPa
